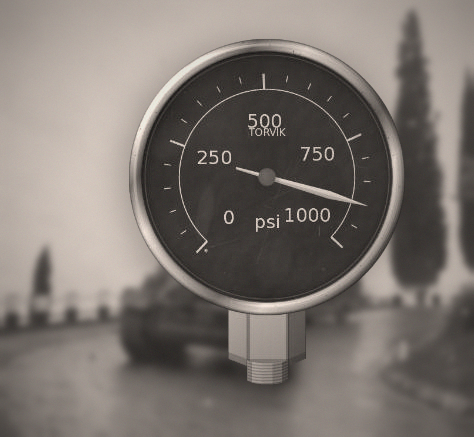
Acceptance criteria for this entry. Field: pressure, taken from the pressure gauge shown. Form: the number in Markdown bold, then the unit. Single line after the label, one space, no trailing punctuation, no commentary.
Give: **900** psi
